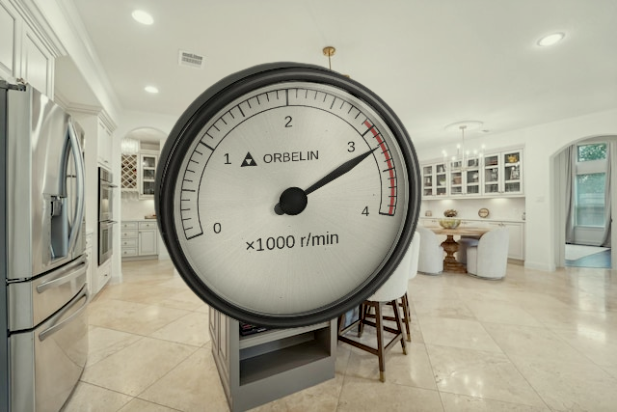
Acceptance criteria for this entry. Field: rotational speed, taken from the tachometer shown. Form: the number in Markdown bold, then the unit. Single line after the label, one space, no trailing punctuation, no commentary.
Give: **3200** rpm
